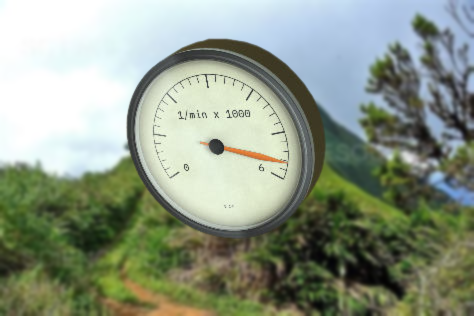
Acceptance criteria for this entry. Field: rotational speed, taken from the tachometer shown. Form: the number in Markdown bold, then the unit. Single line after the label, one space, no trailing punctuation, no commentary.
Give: **5600** rpm
